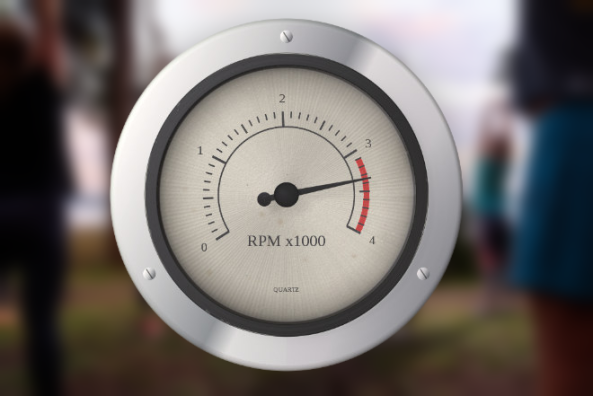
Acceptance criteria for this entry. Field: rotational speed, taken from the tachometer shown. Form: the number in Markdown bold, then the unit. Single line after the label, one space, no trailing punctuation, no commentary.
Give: **3350** rpm
